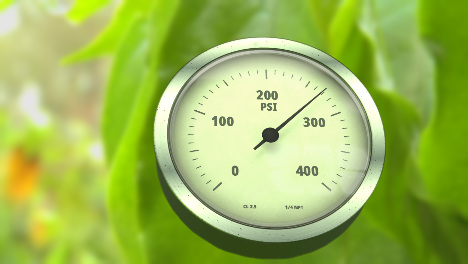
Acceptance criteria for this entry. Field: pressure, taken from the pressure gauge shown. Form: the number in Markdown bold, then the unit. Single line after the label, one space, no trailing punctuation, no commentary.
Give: **270** psi
